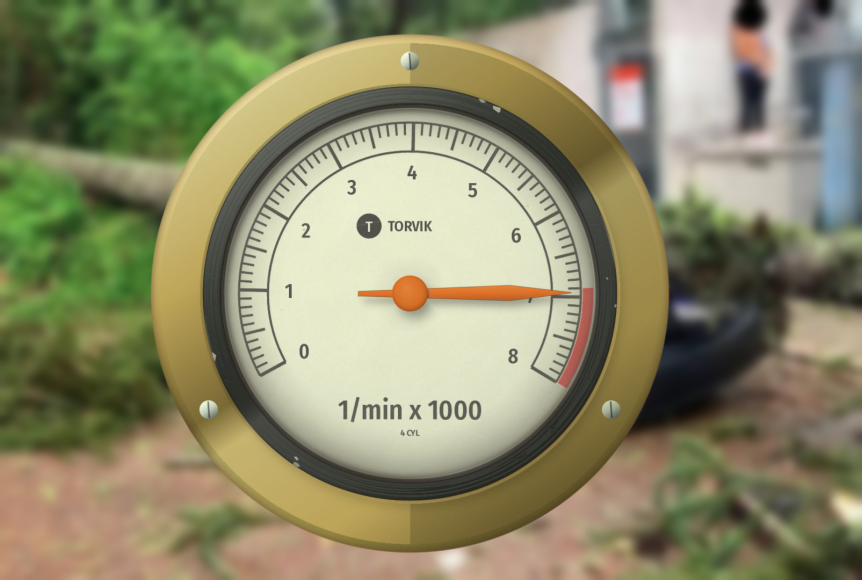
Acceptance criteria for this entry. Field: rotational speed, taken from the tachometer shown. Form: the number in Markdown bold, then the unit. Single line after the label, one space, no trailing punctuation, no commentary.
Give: **6950** rpm
